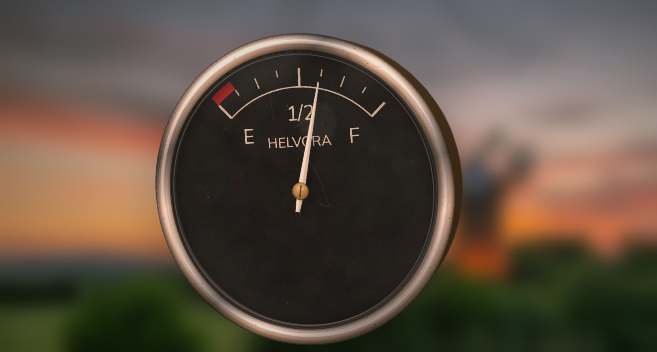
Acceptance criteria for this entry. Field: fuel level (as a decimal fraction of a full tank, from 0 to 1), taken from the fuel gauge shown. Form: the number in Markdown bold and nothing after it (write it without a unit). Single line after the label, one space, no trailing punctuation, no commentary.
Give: **0.625**
